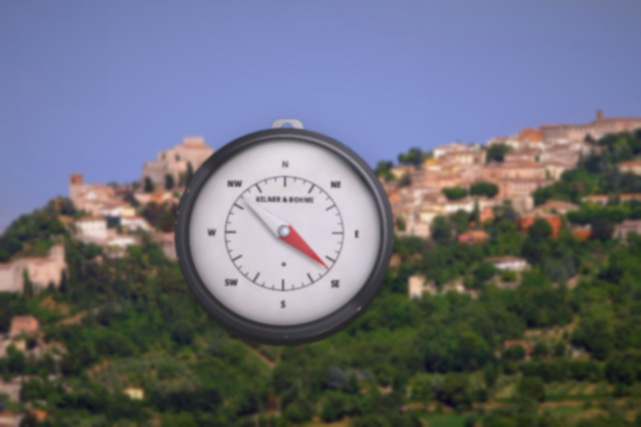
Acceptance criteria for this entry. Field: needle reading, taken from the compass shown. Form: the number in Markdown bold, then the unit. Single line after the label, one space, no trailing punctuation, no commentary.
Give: **130** °
